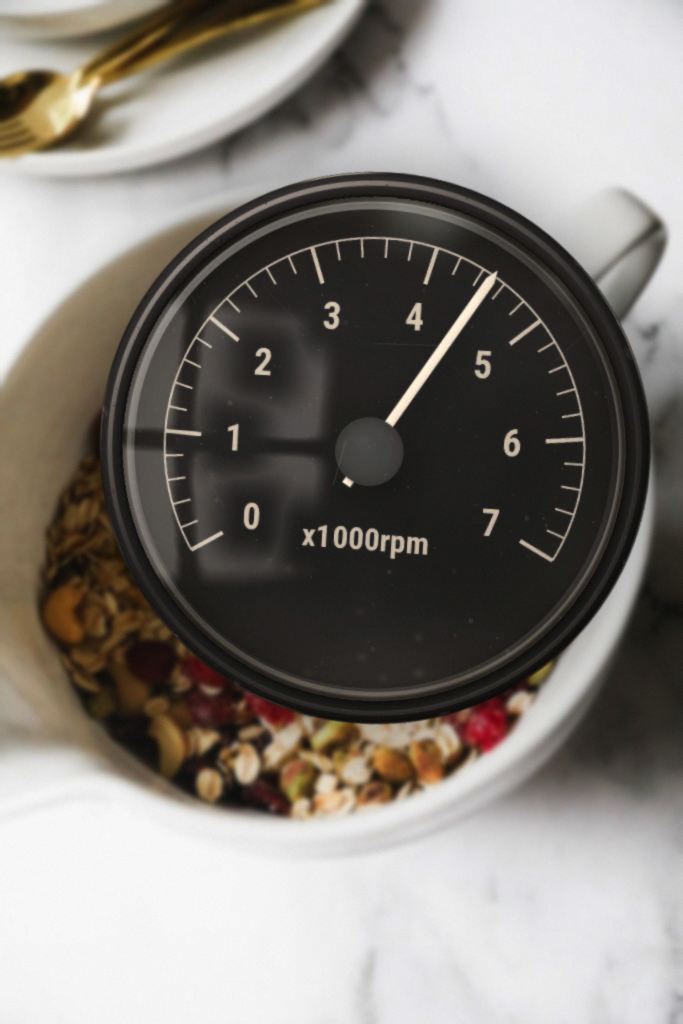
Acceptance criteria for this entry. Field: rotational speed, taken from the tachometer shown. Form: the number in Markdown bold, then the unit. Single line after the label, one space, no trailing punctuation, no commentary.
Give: **4500** rpm
